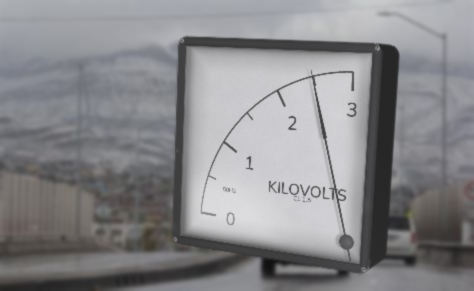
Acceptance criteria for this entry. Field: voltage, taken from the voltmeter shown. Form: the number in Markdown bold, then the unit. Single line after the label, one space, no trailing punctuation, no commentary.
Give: **2.5** kV
